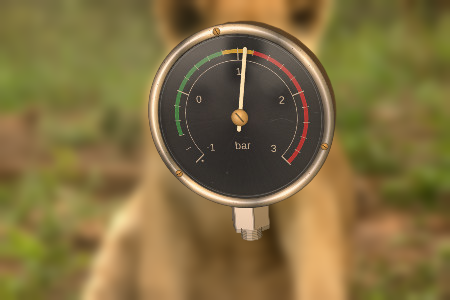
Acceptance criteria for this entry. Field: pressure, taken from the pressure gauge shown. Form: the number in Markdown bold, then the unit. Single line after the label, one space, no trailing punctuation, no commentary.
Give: **1.1** bar
